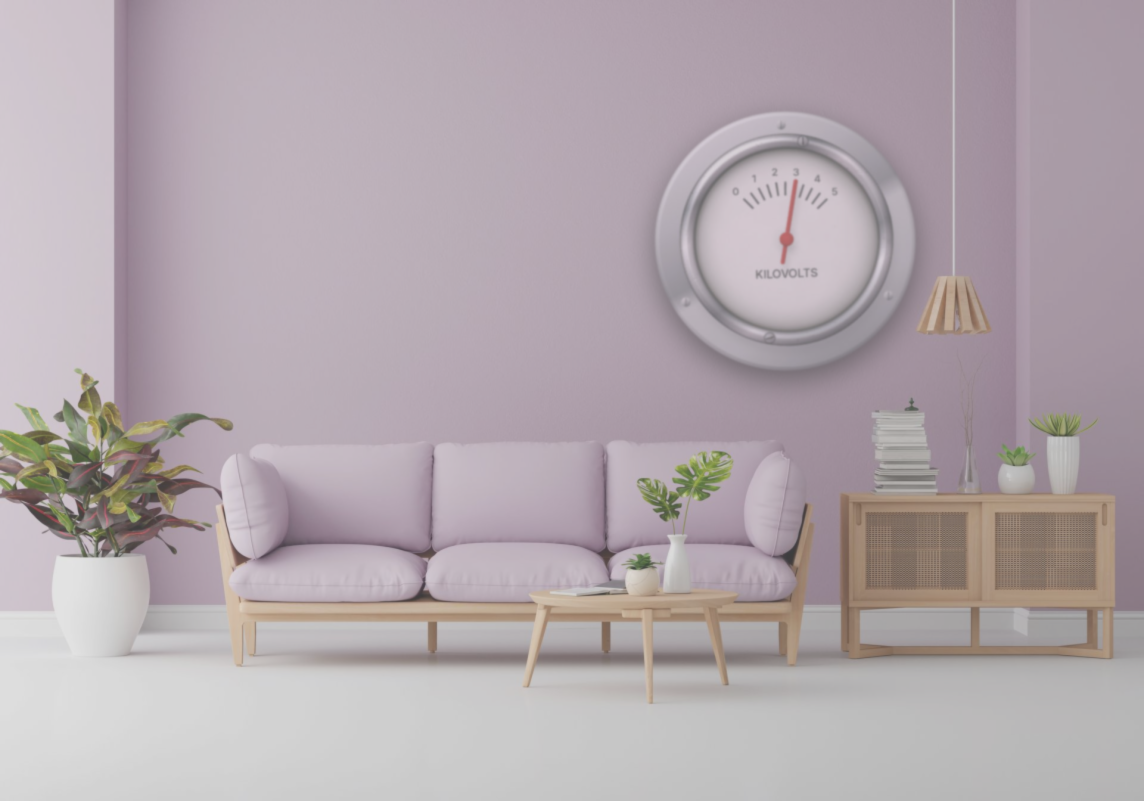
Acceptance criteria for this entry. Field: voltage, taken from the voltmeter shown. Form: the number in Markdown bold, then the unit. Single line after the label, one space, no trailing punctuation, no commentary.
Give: **3** kV
